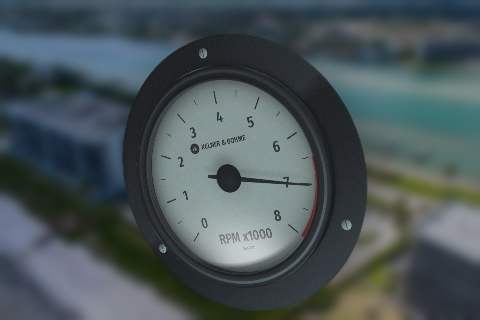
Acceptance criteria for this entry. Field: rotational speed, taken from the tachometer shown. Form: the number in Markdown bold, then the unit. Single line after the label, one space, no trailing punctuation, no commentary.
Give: **7000** rpm
